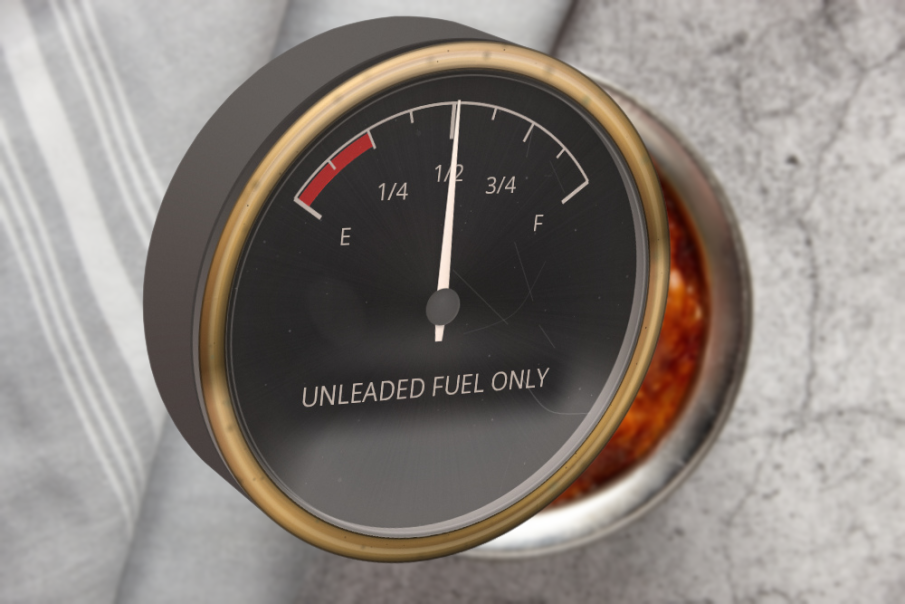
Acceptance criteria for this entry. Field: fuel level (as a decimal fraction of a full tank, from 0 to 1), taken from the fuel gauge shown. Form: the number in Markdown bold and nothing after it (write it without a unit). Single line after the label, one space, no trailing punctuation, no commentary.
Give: **0.5**
